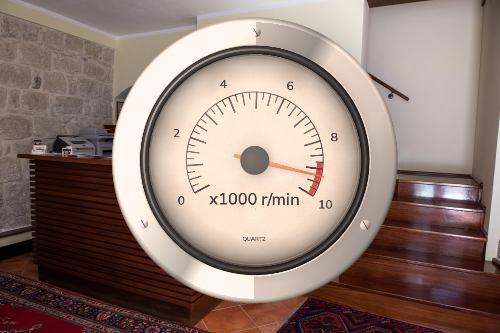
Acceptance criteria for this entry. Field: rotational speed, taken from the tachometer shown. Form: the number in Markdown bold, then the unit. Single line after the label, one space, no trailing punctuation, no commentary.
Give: **9250** rpm
